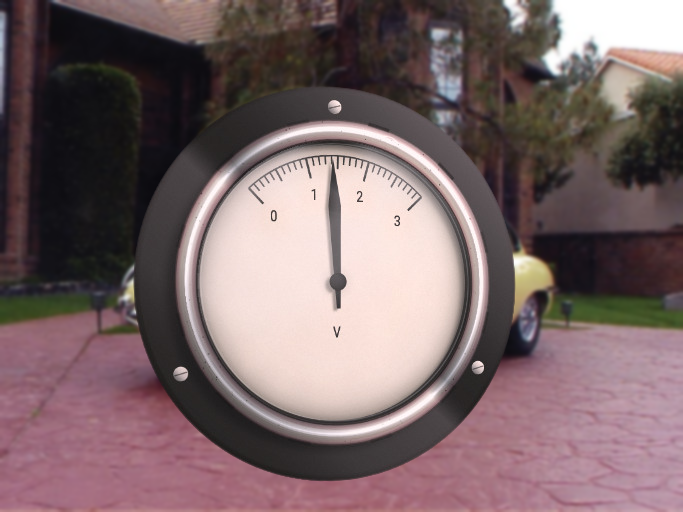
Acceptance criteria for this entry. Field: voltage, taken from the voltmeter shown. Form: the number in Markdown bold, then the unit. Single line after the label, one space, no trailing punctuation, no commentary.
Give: **1.4** V
